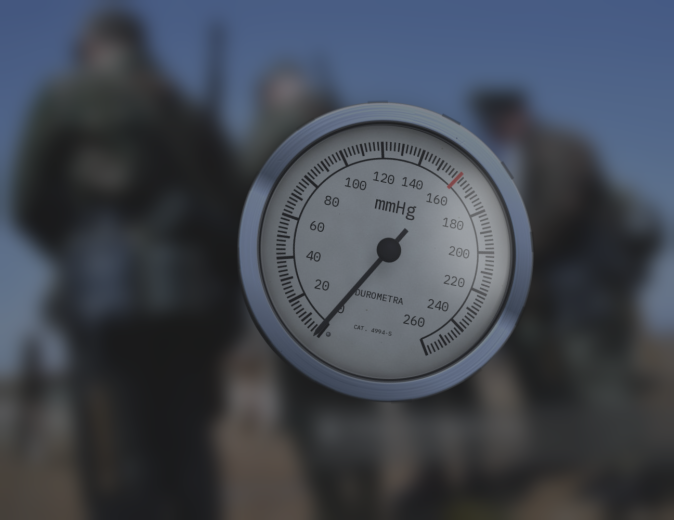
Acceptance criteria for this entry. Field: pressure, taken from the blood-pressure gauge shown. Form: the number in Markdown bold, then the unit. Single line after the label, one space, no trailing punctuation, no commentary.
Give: **2** mmHg
